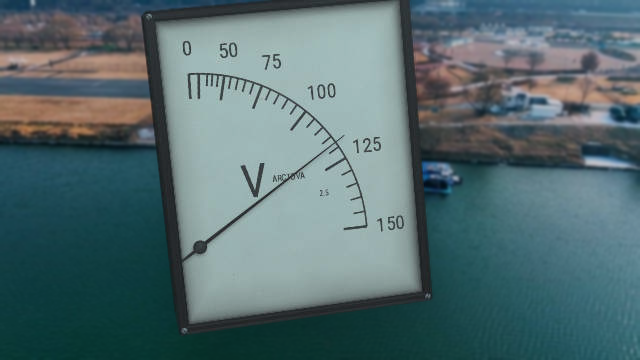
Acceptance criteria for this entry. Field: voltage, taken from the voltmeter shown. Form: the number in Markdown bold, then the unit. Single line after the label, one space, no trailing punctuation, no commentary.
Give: **117.5** V
